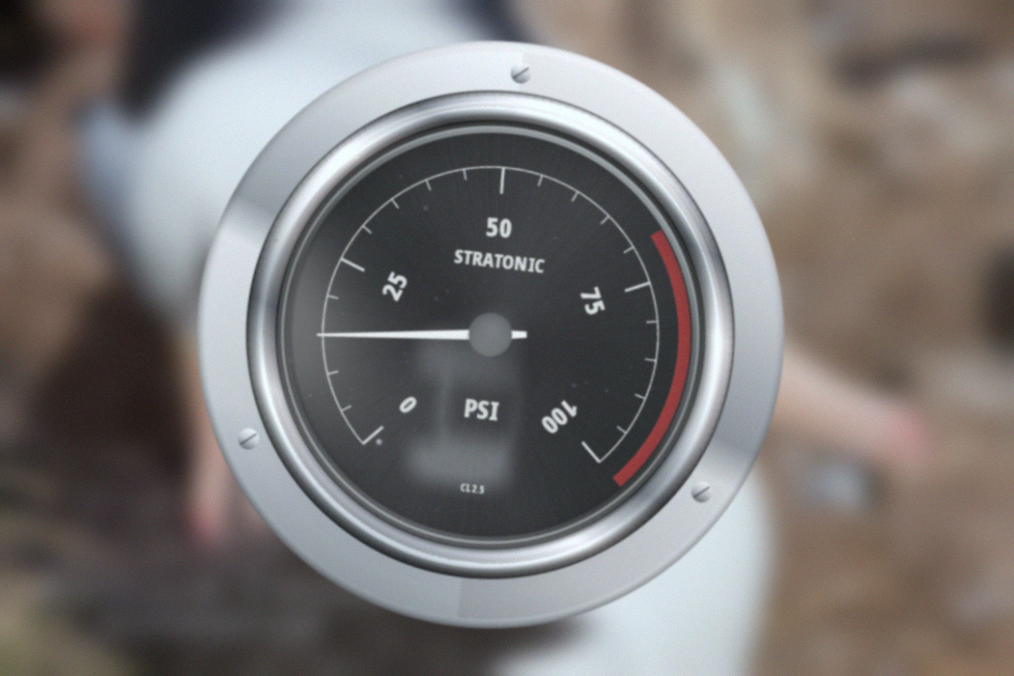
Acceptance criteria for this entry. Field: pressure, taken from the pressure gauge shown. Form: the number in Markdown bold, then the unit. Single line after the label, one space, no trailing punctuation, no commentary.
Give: **15** psi
